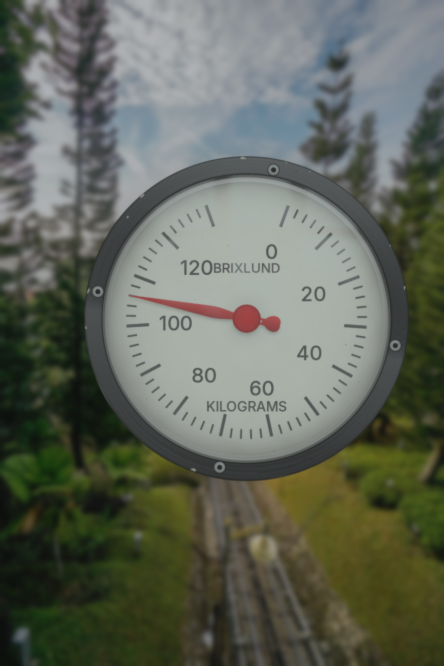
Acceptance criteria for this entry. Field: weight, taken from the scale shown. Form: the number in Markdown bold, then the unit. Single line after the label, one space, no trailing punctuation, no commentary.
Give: **106** kg
